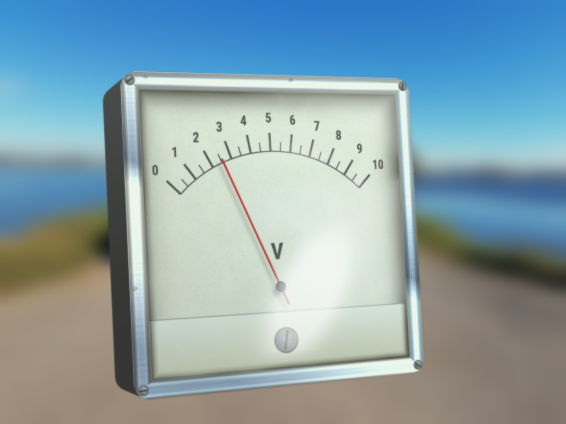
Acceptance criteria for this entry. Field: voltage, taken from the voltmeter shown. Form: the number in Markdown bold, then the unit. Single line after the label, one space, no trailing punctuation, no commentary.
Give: **2.5** V
